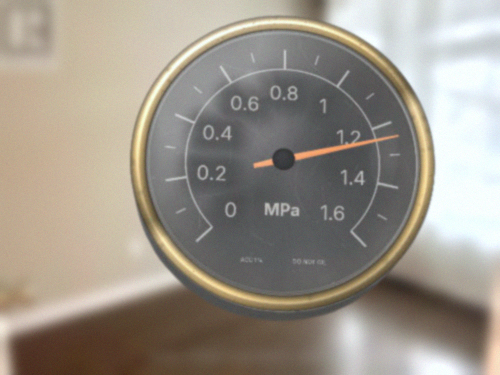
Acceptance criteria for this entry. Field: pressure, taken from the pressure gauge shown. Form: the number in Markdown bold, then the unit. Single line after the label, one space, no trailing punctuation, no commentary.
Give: **1.25** MPa
